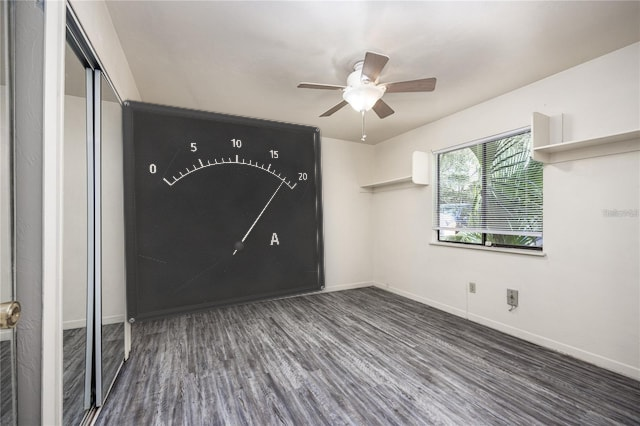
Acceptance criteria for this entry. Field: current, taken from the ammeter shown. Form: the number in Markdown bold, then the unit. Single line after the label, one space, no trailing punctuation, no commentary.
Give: **18** A
